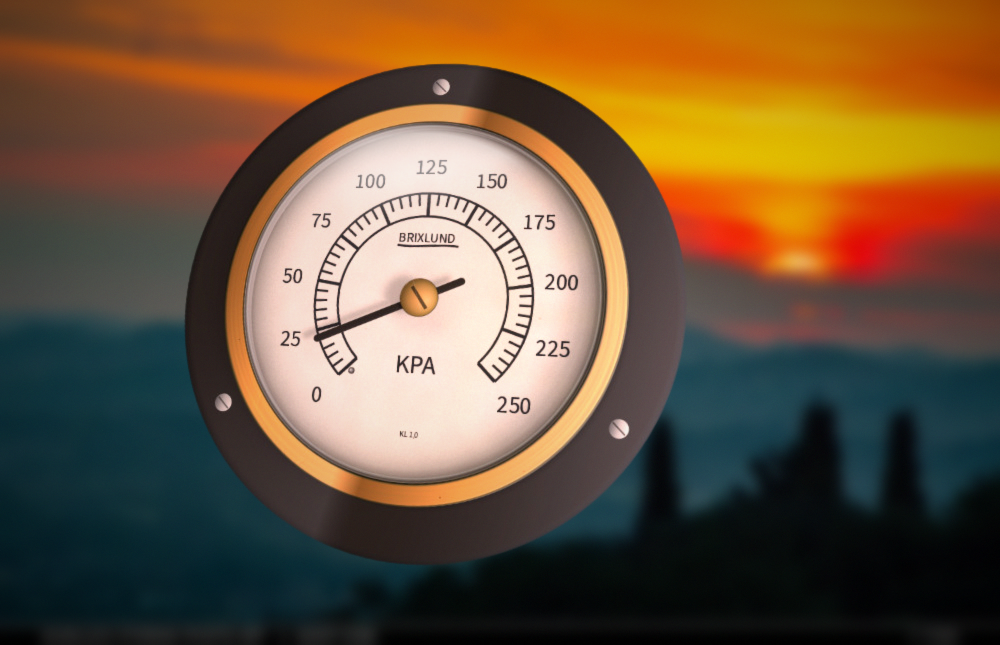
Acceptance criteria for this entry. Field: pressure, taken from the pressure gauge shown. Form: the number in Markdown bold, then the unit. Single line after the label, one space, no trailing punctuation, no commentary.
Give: **20** kPa
